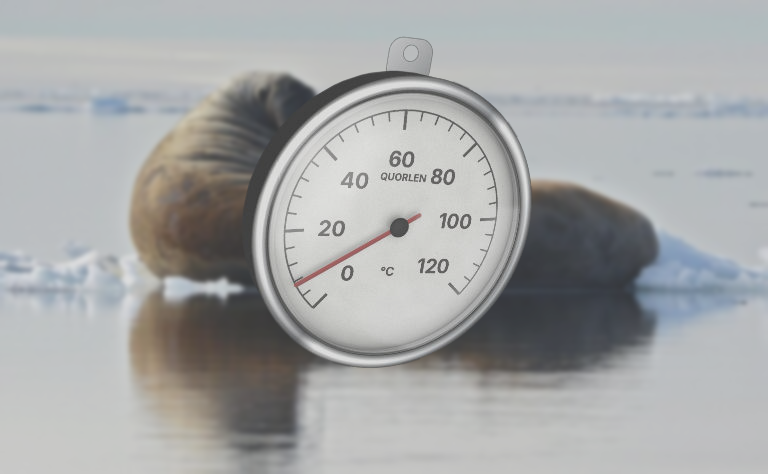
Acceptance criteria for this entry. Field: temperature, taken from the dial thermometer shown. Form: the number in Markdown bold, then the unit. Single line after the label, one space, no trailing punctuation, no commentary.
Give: **8** °C
